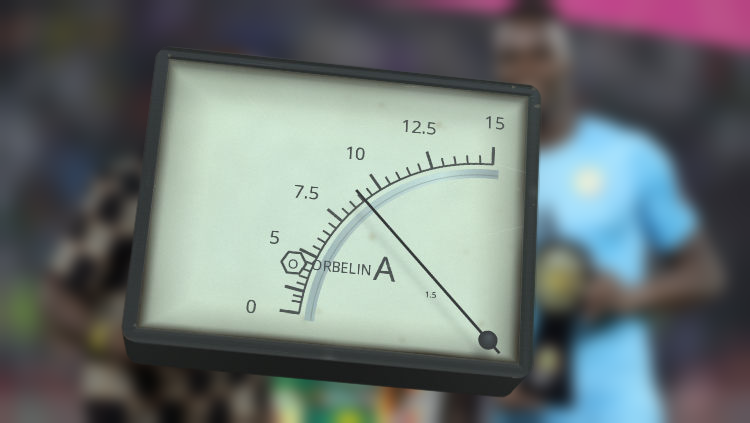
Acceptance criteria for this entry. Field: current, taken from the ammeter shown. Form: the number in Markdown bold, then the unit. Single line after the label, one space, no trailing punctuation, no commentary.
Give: **9** A
